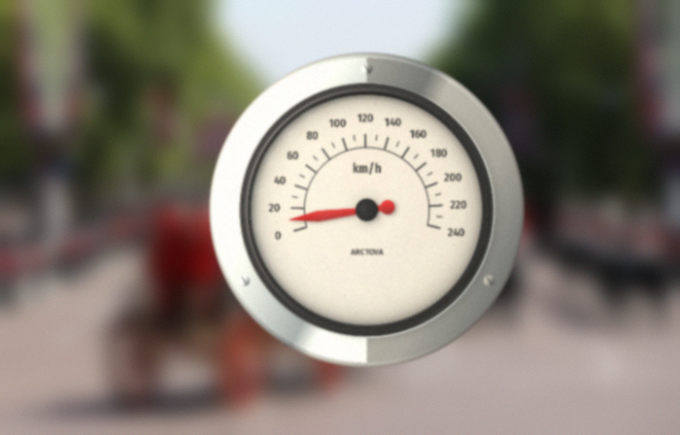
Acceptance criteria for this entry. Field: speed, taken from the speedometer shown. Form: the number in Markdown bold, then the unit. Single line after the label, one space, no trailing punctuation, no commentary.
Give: **10** km/h
